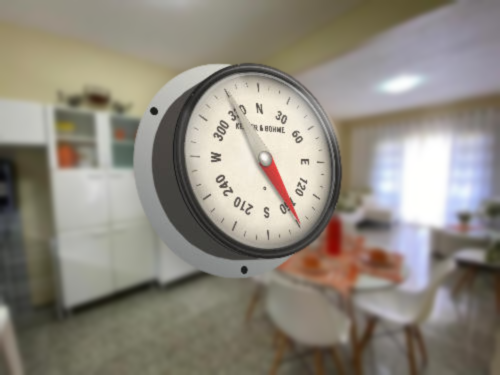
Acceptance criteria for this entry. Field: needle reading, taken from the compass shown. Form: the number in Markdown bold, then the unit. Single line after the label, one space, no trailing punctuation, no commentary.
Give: **150** °
